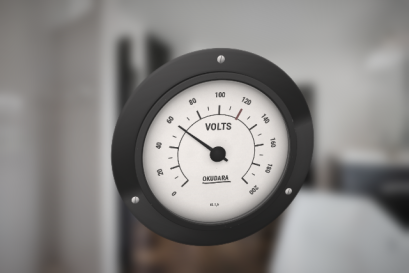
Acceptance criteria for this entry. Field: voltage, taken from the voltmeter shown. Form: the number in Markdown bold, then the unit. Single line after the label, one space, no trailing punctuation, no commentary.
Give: **60** V
